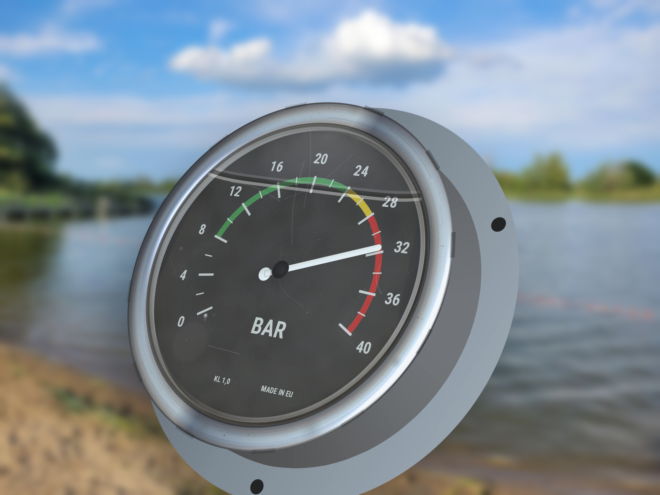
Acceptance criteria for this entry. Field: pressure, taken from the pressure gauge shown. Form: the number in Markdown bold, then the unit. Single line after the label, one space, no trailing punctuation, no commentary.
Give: **32** bar
